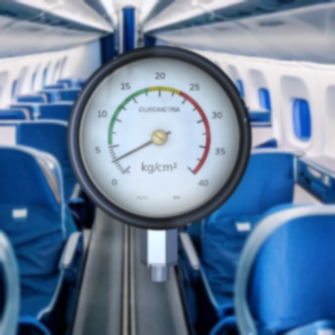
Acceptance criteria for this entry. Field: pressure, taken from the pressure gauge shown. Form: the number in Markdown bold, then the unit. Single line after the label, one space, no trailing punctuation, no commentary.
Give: **2.5** kg/cm²
